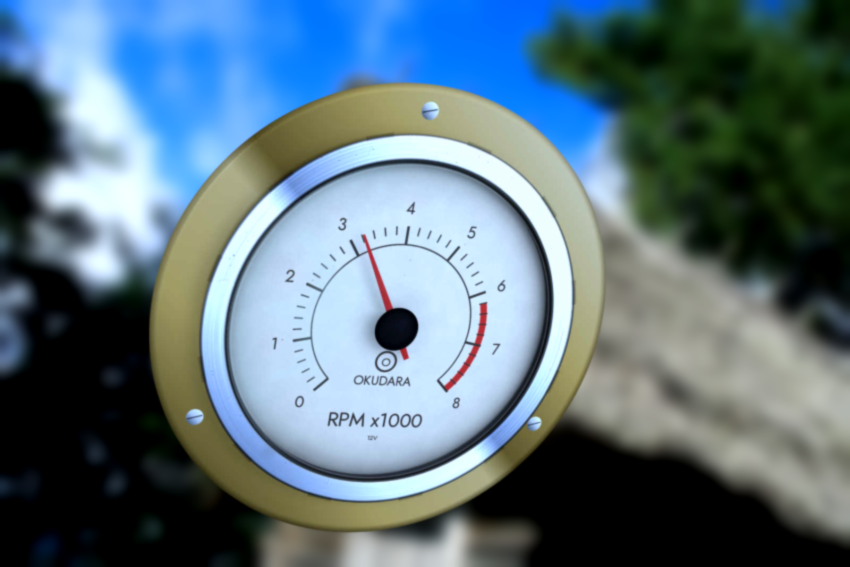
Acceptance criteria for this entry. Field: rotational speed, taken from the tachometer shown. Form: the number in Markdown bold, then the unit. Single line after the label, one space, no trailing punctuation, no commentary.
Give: **3200** rpm
